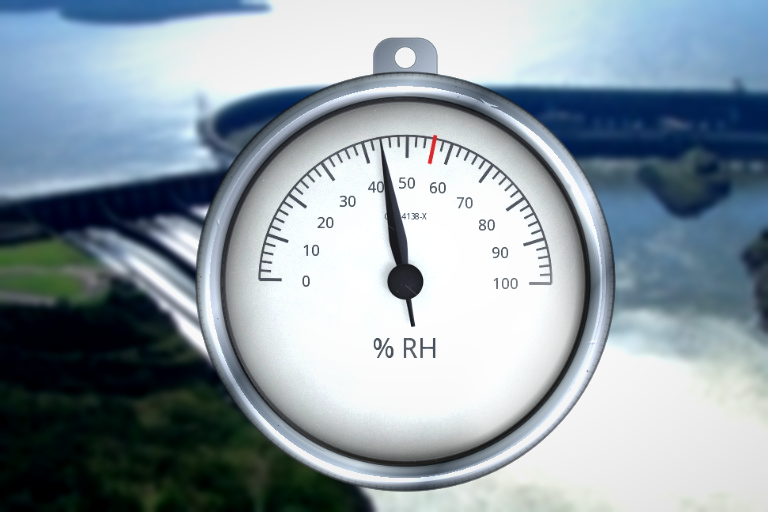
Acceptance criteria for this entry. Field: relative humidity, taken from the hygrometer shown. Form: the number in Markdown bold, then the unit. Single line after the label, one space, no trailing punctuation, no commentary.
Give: **44** %
